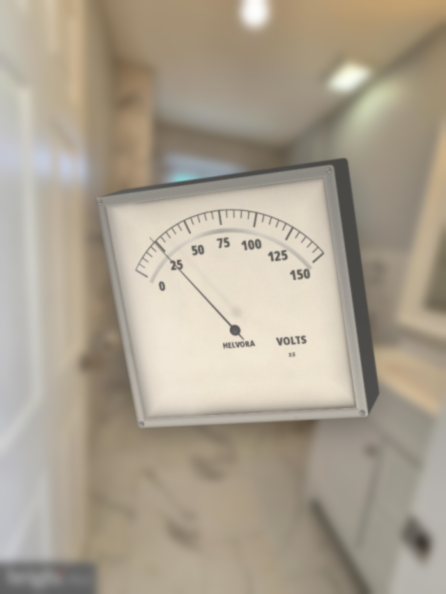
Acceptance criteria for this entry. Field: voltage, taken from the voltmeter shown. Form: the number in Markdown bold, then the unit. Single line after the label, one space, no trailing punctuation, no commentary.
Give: **25** V
